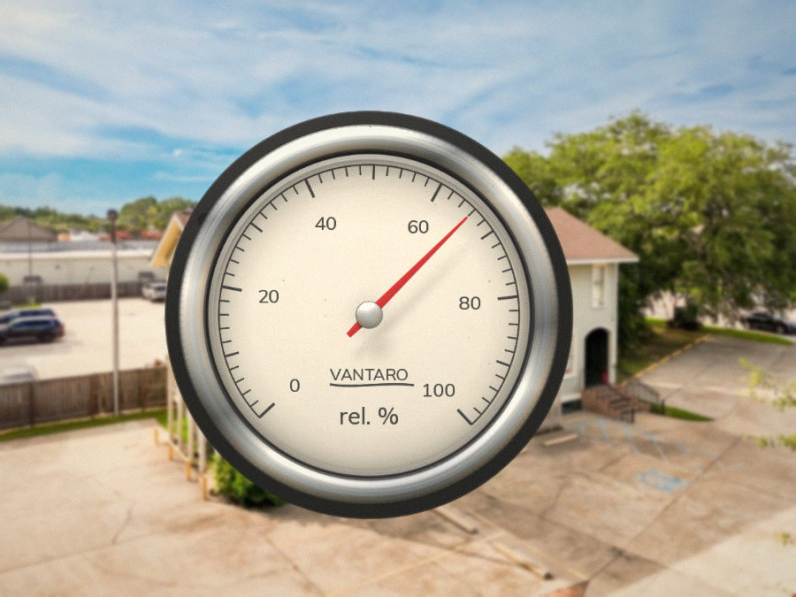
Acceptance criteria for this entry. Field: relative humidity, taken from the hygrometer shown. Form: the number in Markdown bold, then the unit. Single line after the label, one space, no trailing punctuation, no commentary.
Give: **66** %
